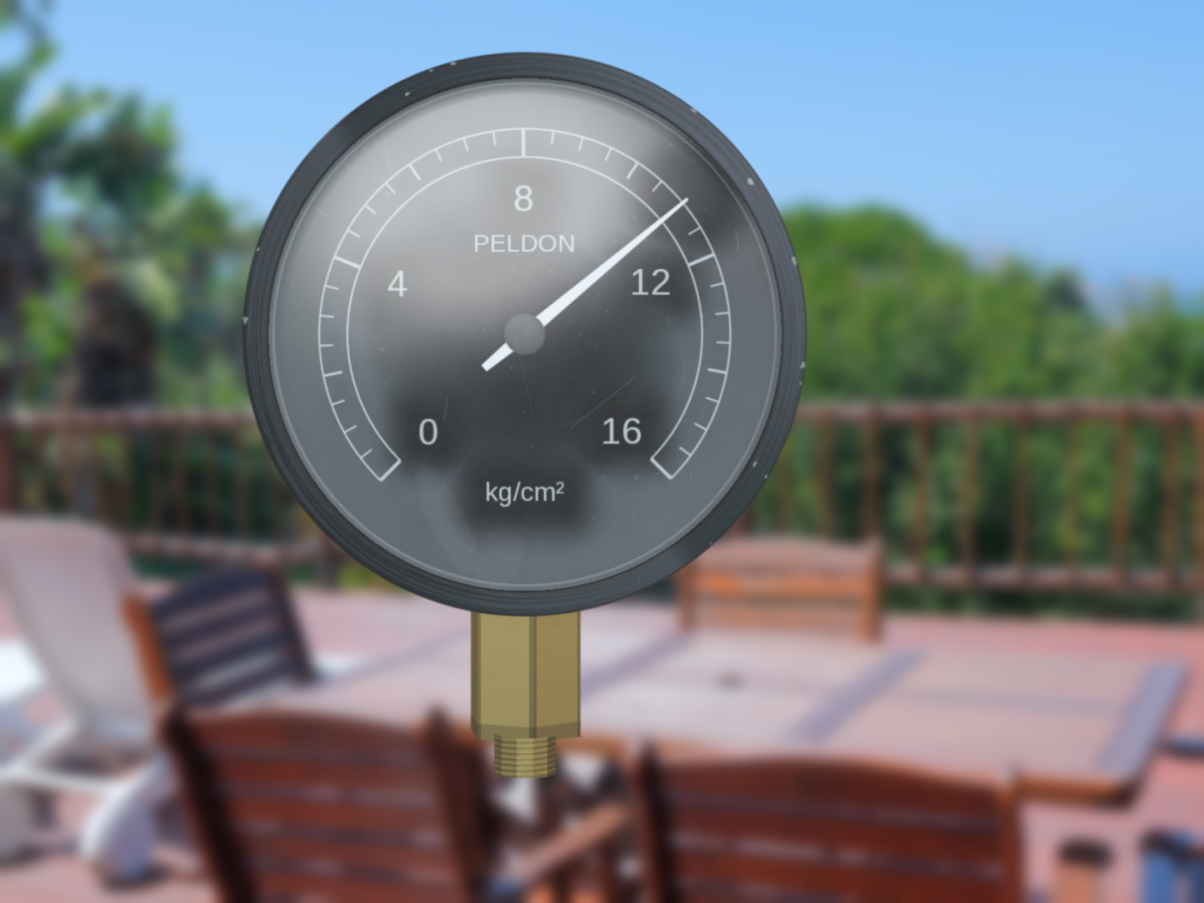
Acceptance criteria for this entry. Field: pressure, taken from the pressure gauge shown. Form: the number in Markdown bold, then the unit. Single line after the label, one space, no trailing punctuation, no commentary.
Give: **11** kg/cm²
